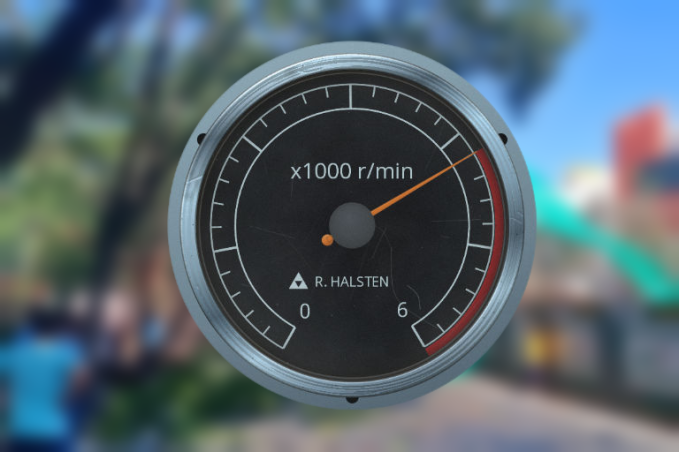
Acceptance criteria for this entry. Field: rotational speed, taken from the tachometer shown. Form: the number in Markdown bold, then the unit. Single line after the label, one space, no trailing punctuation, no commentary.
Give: **4200** rpm
